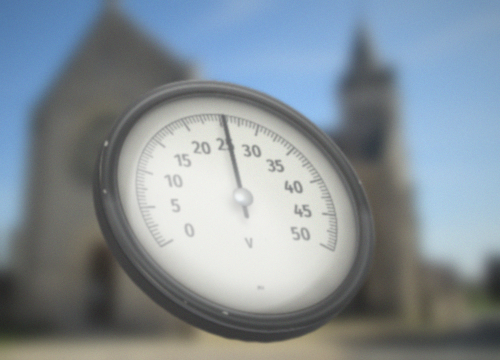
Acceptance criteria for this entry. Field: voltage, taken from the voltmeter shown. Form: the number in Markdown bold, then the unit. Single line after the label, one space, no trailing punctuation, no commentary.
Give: **25** V
